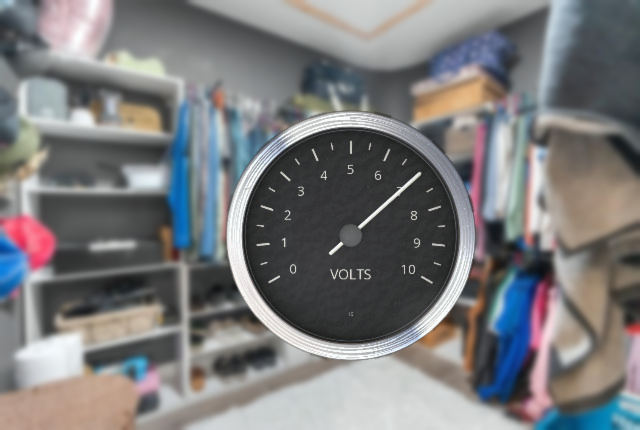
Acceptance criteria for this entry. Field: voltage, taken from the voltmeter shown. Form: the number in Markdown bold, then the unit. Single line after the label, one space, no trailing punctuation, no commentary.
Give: **7** V
